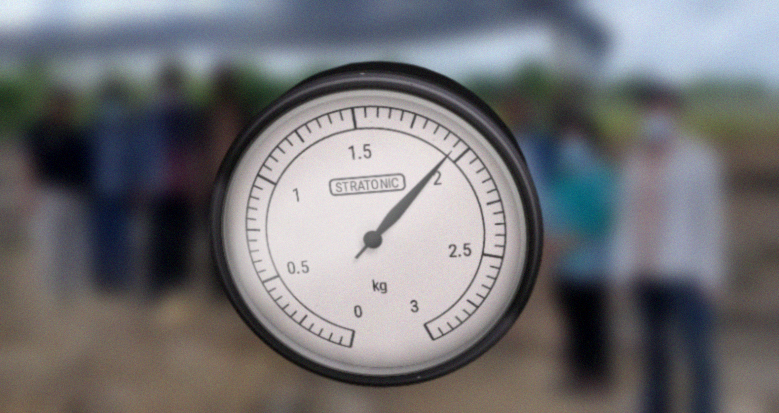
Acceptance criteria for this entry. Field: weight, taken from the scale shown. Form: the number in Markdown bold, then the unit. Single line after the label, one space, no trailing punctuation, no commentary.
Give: **1.95** kg
